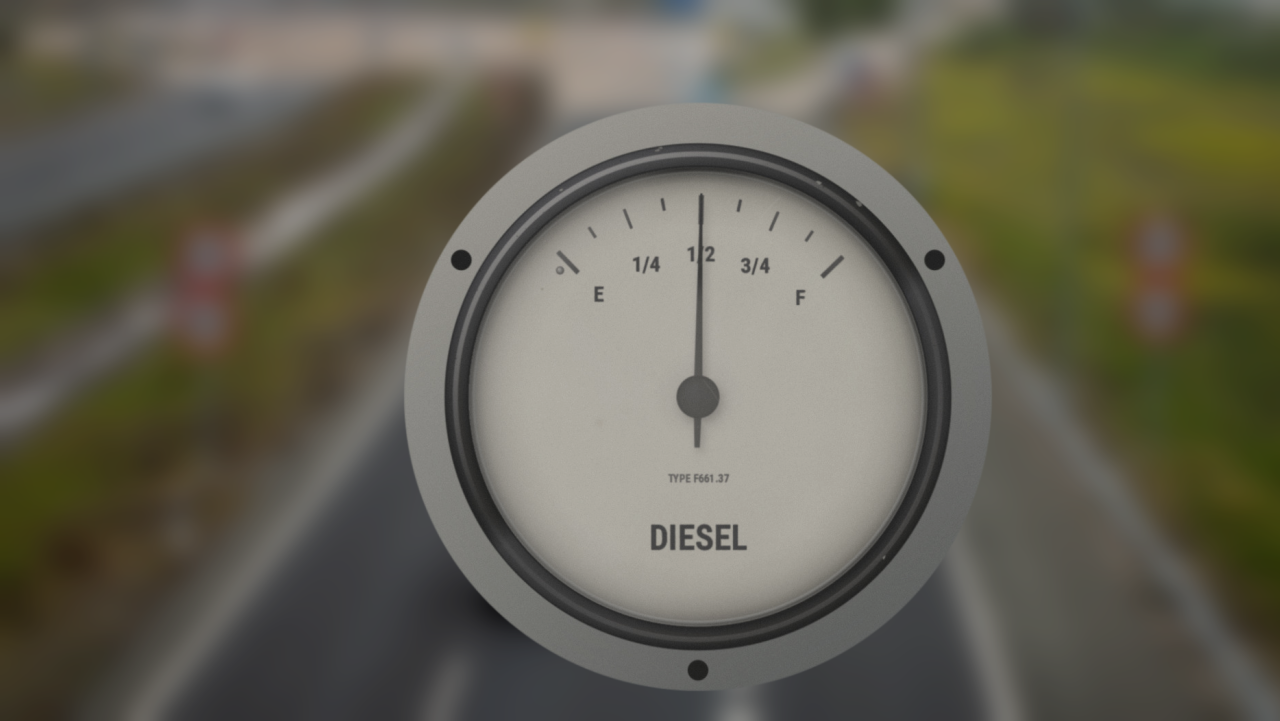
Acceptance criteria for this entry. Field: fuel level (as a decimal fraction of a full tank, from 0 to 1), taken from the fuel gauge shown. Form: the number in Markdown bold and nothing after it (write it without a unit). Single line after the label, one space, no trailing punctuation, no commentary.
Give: **0.5**
